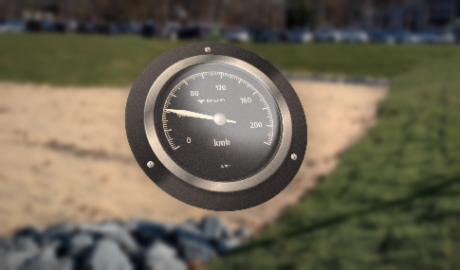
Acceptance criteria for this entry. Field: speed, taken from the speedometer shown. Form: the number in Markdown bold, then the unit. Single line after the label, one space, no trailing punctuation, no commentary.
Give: **40** km/h
